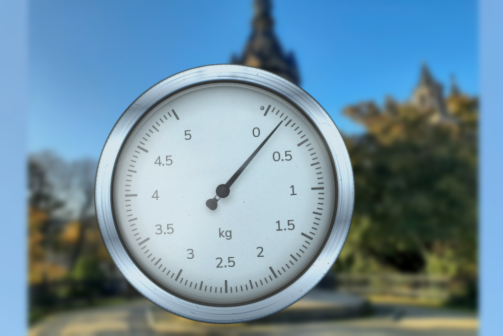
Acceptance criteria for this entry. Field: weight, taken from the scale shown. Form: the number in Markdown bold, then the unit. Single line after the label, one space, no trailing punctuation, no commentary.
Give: **0.2** kg
